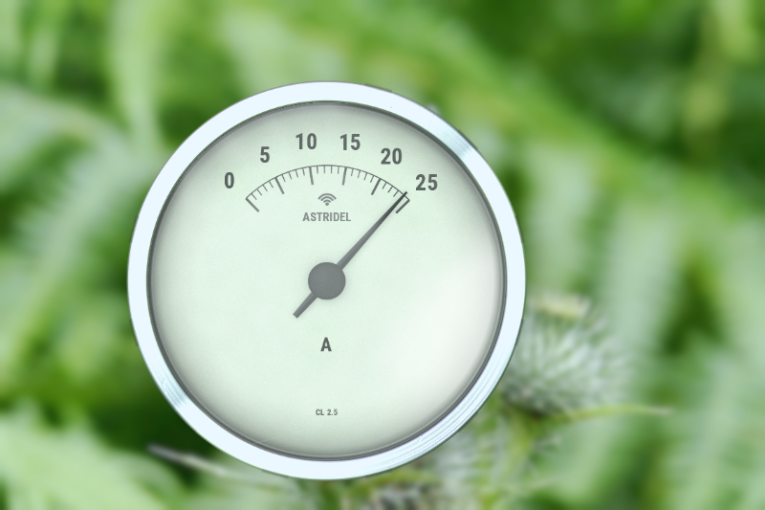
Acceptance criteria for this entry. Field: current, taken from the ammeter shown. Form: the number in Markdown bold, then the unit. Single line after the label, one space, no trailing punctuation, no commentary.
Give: **24** A
